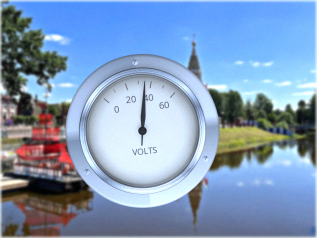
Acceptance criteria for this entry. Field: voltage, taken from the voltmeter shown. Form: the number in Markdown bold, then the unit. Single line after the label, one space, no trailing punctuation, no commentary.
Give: **35** V
